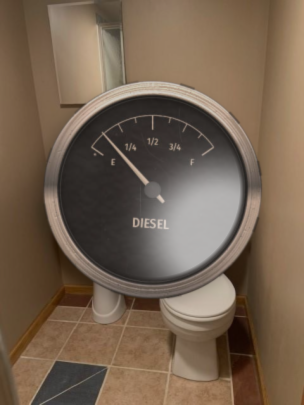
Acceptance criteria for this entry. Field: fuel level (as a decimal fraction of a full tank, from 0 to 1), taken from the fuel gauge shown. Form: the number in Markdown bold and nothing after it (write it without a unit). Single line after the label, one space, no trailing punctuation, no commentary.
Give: **0.125**
